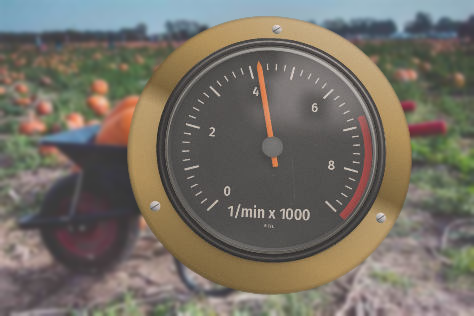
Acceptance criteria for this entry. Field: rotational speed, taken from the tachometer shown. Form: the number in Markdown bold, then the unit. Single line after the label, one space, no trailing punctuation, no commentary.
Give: **4200** rpm
